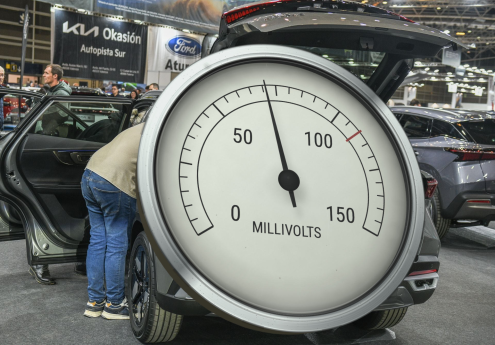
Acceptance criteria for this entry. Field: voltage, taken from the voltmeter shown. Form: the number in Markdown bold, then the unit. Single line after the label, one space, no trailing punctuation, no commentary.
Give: **70** mV
